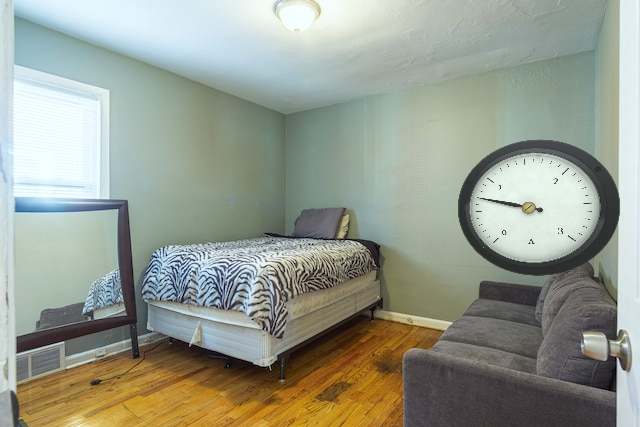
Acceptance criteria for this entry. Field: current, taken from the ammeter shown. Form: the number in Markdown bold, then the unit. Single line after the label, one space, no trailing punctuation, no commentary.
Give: **0.7** A
